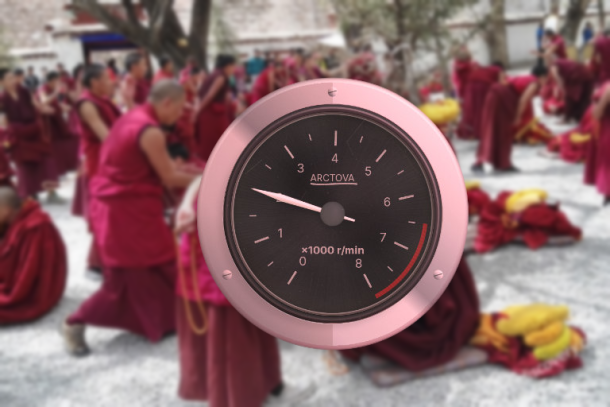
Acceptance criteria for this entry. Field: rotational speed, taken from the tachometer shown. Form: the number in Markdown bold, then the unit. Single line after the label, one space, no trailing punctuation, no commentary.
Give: **2000** rpm
